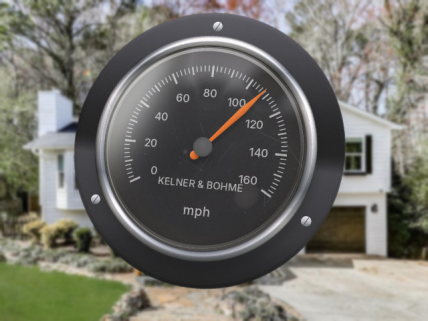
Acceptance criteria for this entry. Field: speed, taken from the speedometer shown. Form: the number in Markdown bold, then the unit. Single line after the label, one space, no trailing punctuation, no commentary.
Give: **108** mph
